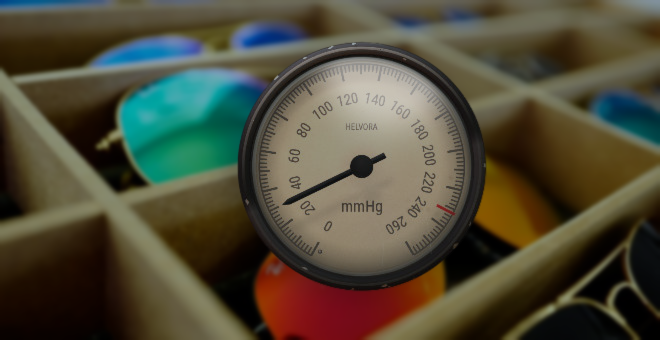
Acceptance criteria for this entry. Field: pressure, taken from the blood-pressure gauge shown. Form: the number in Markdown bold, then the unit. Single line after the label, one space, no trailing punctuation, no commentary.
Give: **30** mmHg
